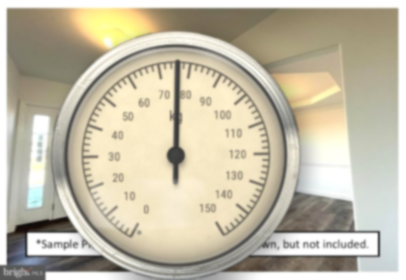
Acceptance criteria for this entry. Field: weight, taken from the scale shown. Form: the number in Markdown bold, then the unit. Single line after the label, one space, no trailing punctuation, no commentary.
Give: **76** kg
